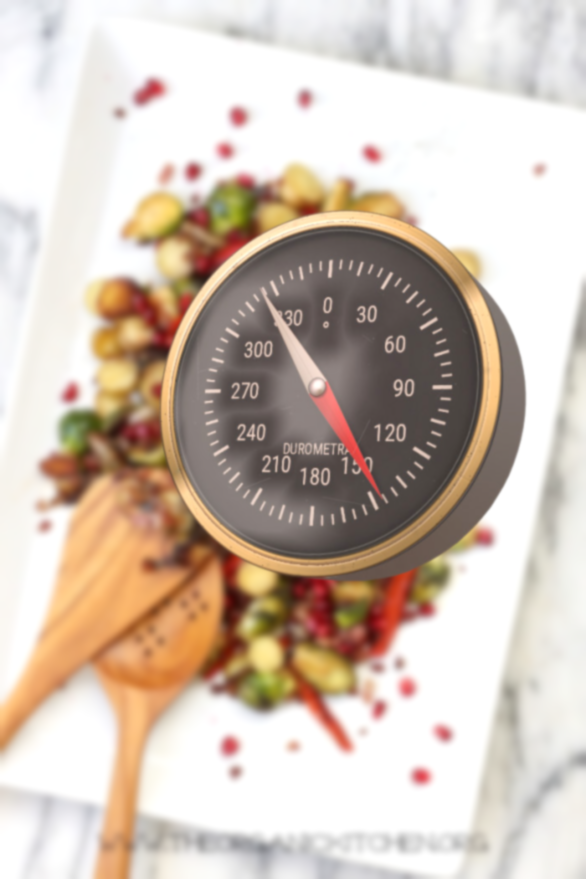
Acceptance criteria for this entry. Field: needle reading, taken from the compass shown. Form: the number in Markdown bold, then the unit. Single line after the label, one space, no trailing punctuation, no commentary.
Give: **145** °
